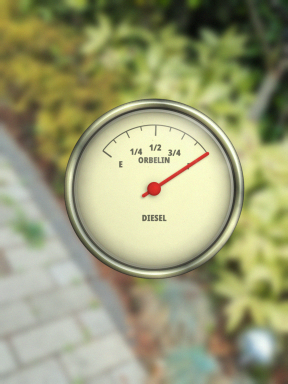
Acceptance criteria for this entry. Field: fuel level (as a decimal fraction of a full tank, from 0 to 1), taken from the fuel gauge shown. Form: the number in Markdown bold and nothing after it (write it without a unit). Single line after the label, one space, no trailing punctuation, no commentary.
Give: **1**
